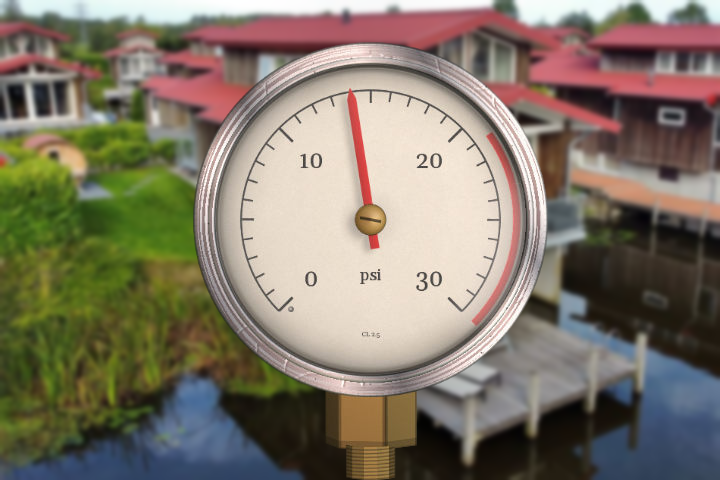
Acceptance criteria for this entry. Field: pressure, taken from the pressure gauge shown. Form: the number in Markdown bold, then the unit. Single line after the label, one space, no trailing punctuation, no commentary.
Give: **14** psi
